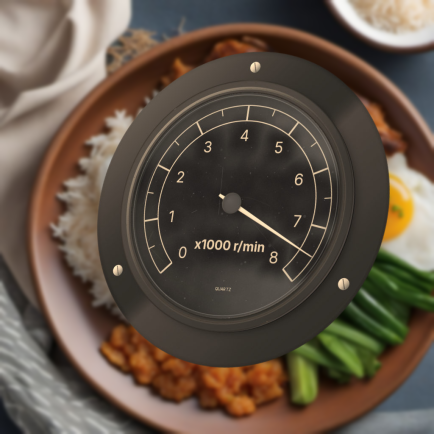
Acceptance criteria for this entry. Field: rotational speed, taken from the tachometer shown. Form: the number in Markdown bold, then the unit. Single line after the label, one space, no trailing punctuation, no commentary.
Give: **7500** rpm
